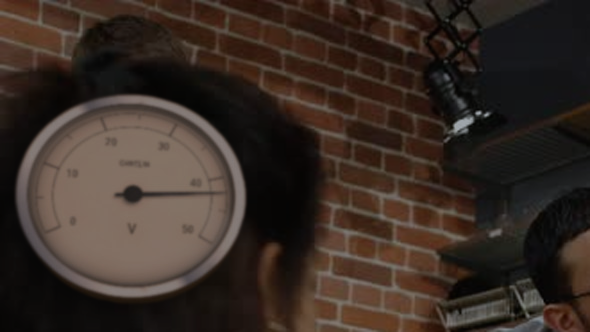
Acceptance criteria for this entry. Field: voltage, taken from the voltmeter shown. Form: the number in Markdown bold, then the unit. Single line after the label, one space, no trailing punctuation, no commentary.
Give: **42.5** V
